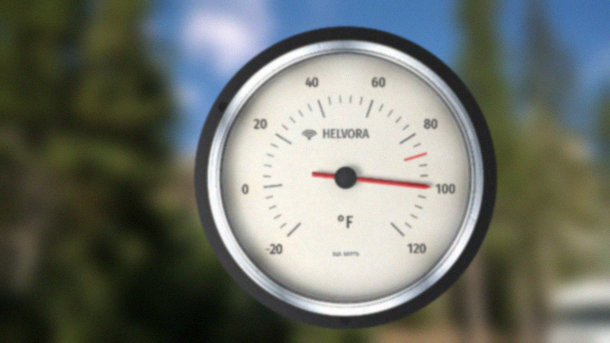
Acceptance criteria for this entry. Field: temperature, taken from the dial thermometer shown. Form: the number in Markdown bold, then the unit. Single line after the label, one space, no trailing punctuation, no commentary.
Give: **100** °F
